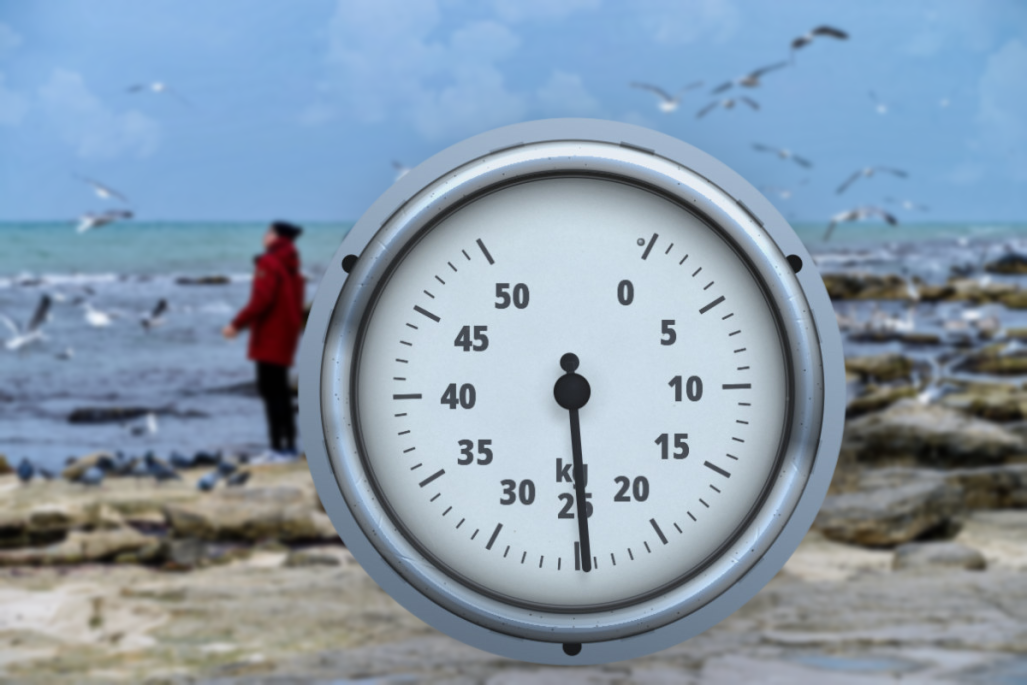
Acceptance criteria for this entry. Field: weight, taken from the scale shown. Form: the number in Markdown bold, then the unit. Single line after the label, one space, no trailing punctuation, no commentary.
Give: **24.5** kg
